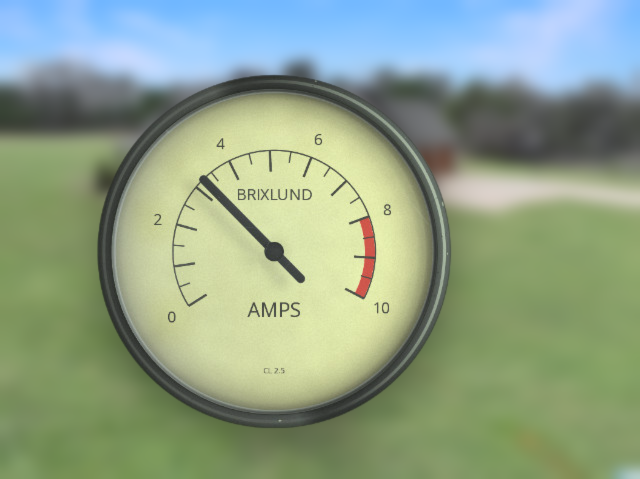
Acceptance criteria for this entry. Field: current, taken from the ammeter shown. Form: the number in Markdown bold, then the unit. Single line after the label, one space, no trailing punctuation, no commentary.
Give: **3.25** A
